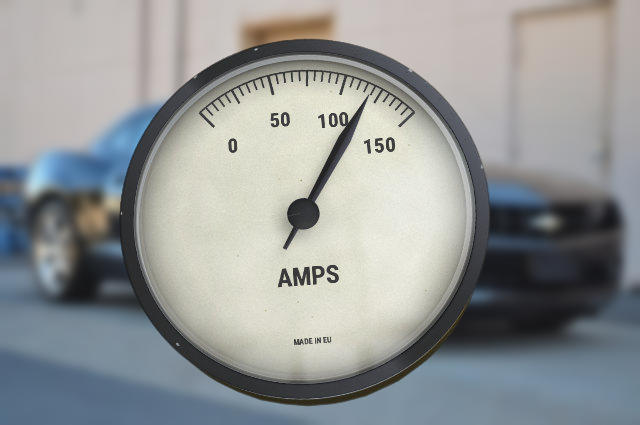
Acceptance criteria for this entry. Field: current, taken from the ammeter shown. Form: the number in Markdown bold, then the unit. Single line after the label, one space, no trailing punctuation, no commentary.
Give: **120** A
